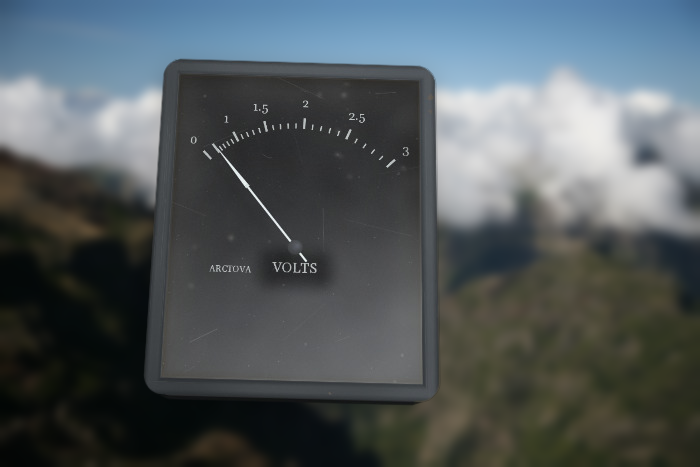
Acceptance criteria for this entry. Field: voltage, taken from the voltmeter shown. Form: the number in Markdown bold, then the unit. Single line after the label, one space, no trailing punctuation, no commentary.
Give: **0.5** V
